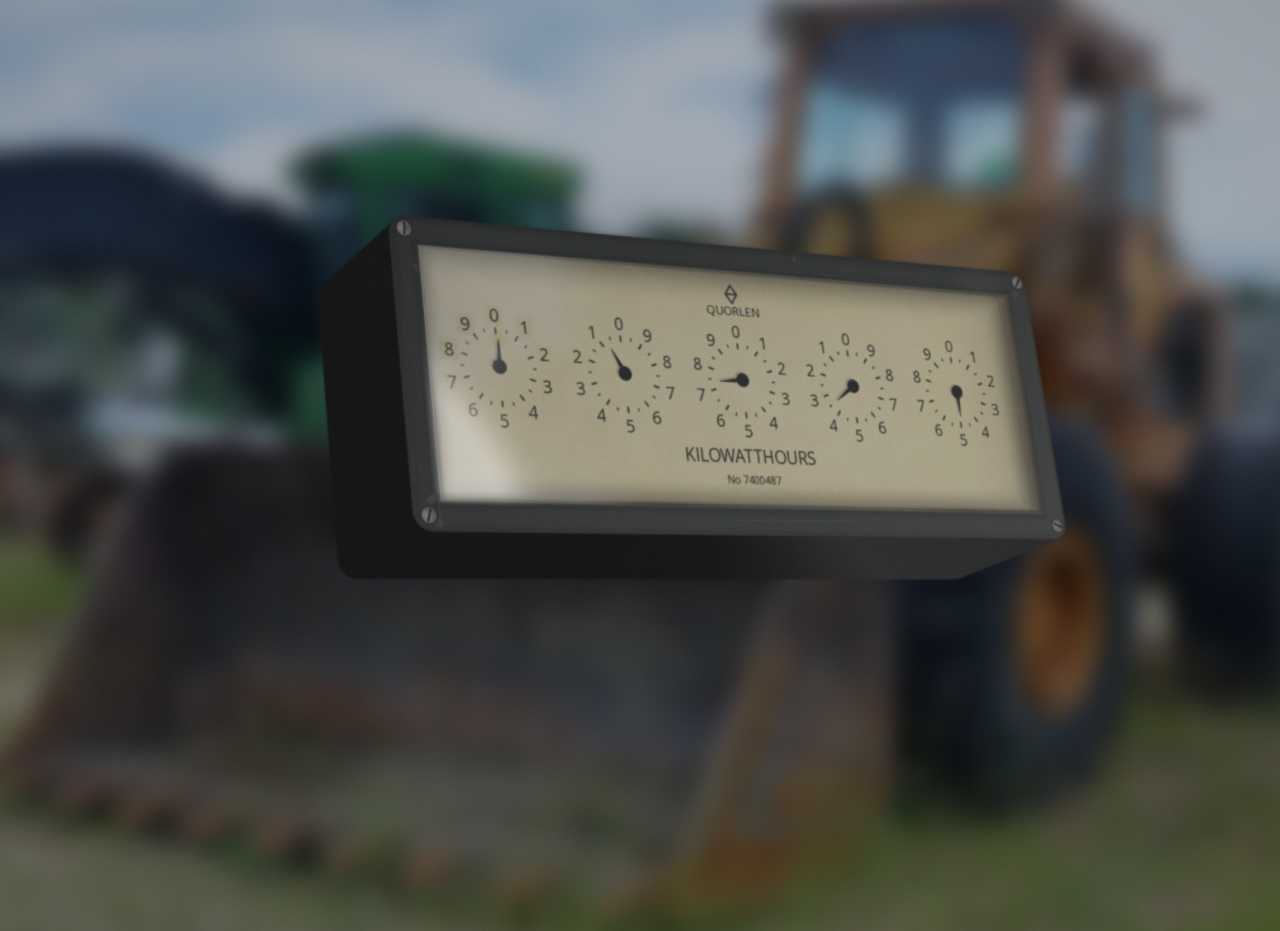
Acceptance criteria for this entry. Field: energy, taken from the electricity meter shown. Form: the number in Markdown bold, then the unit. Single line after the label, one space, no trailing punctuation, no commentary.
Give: **735** kWh
